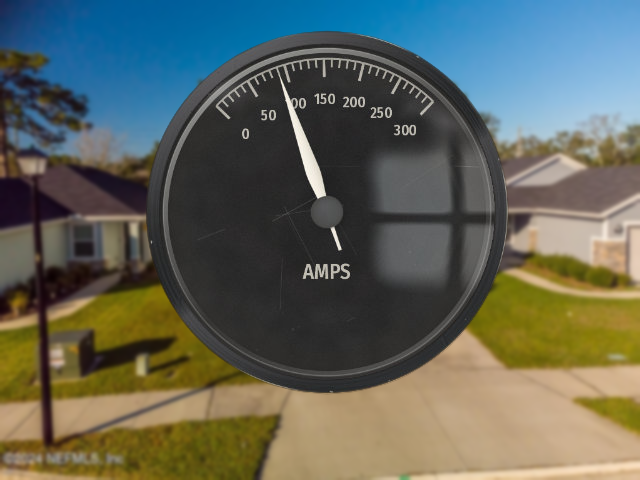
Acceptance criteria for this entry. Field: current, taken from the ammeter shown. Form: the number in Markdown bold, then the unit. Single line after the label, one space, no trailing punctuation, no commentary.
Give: **90** A
